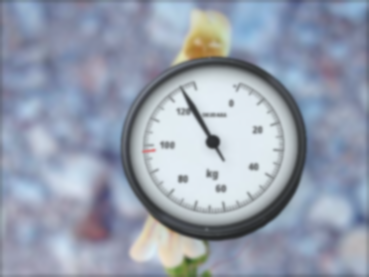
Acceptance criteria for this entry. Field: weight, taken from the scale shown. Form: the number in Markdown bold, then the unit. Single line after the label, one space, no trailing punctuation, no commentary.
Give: **125** kg
